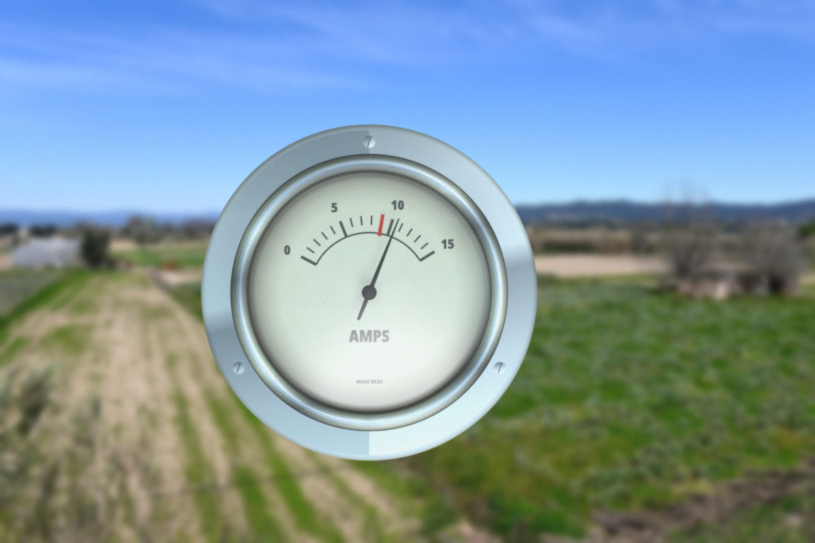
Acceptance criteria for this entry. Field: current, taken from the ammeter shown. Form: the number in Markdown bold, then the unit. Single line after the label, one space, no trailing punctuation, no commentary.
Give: **10.5** A
